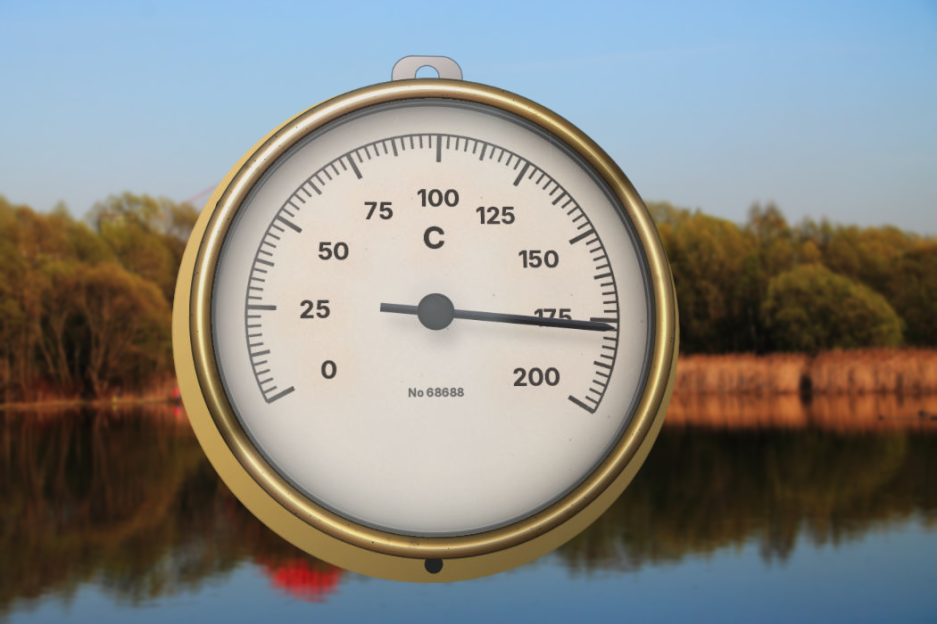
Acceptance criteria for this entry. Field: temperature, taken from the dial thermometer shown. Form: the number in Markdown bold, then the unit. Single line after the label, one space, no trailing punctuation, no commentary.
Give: **177.5** °C
